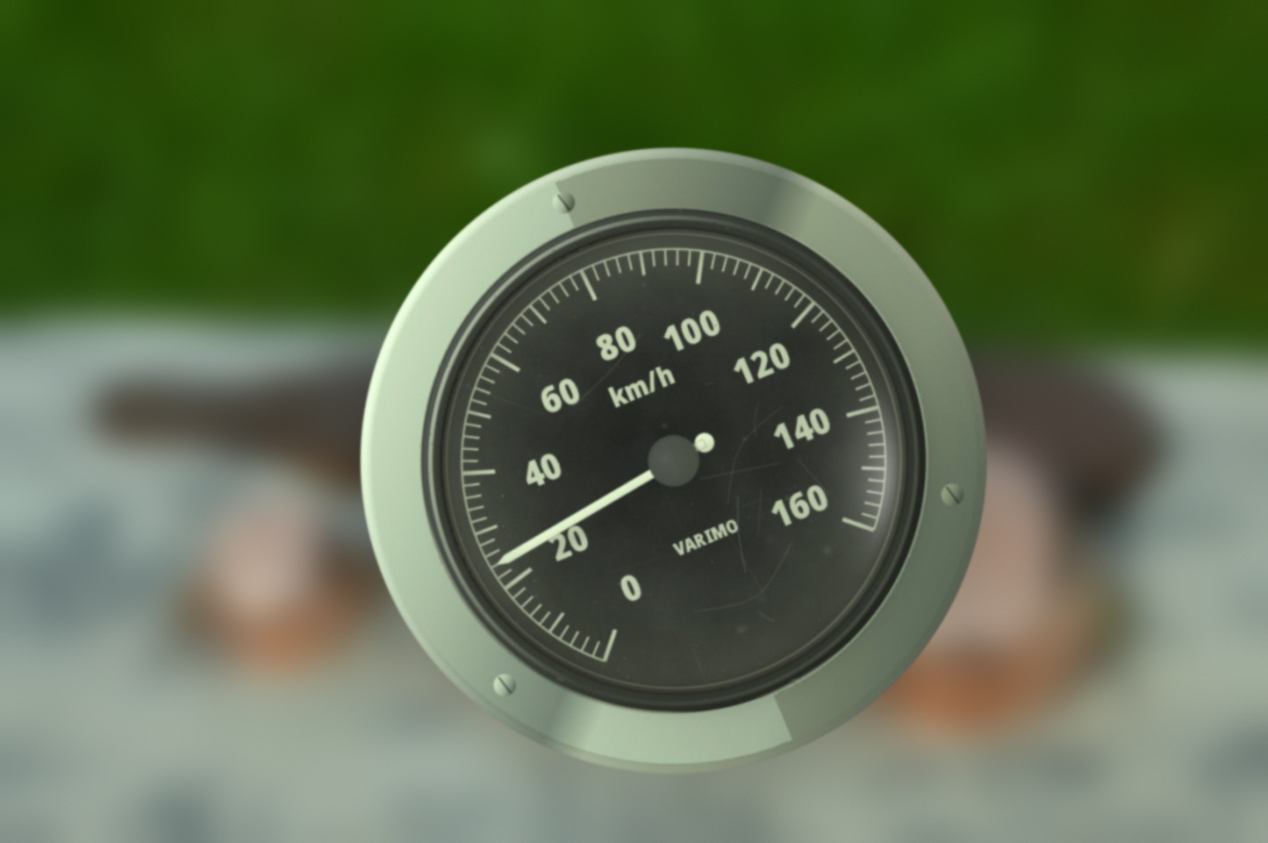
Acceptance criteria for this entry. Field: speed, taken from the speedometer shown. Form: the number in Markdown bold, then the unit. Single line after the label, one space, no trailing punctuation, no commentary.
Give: **24** km/h
